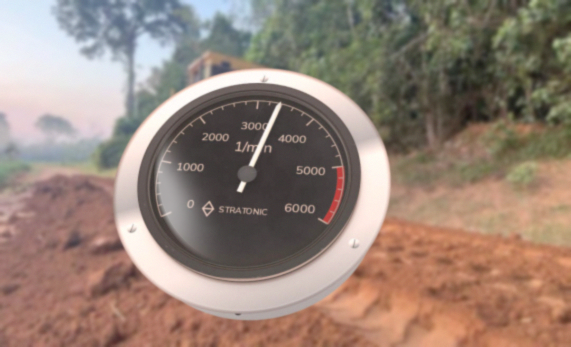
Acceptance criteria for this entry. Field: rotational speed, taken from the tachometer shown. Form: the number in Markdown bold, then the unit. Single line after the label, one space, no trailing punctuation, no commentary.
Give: **3400** rpm
